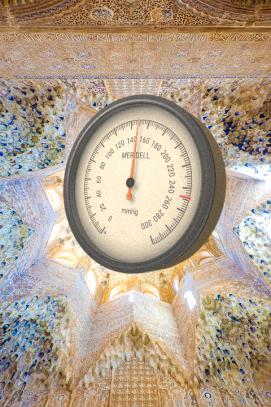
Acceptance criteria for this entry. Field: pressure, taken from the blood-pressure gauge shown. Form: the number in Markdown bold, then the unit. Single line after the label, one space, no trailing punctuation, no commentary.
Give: **150** mmHg
